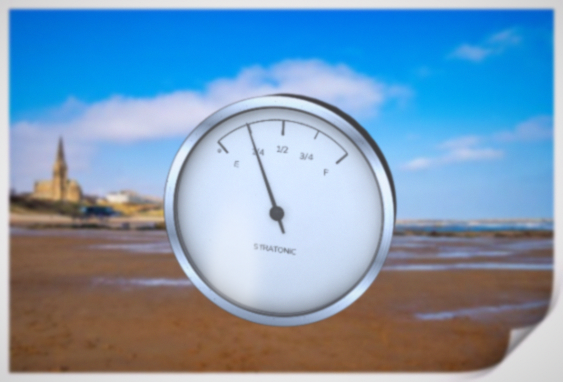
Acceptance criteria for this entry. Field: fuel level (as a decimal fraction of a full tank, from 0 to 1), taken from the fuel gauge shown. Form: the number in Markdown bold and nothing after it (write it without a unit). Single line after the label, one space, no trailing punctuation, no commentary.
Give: **0.25**
